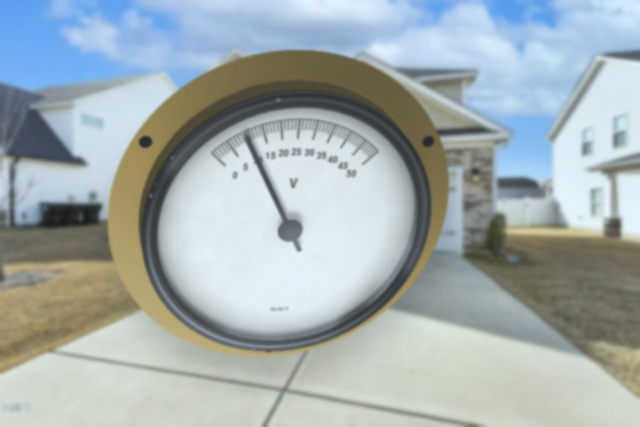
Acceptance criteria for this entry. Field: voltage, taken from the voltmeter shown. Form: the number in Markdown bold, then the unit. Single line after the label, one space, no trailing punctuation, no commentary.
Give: **10** V
